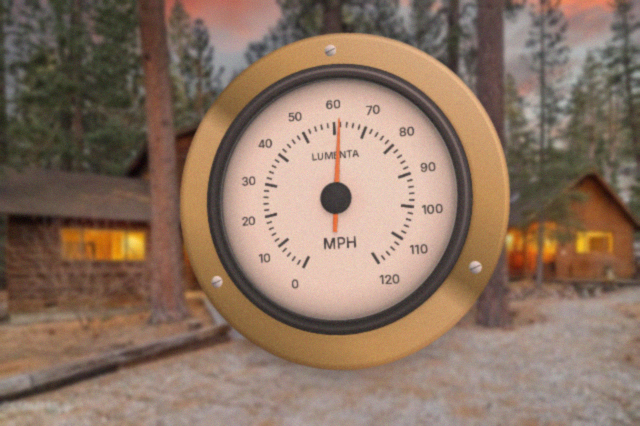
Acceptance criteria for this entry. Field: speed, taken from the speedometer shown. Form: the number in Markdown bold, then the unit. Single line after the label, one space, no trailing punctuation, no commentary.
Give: **62** mph
